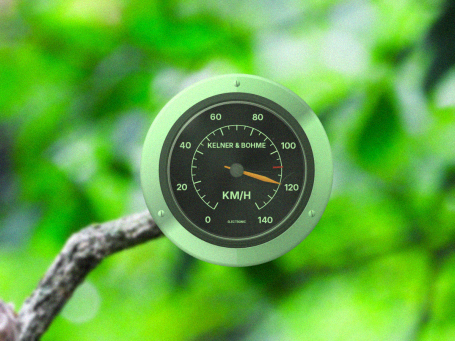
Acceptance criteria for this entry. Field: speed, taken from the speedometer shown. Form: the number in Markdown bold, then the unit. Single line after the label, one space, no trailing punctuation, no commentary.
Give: **120** km/h
